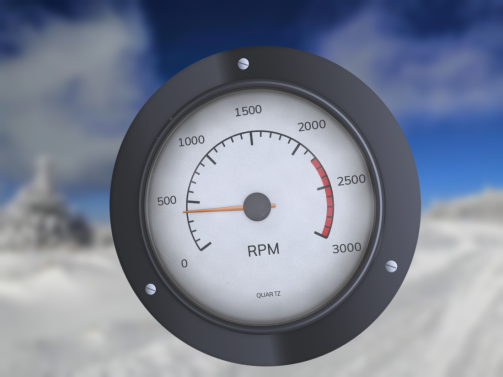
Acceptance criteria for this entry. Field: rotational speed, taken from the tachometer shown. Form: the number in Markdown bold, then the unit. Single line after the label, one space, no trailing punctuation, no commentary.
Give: **400** rpm
